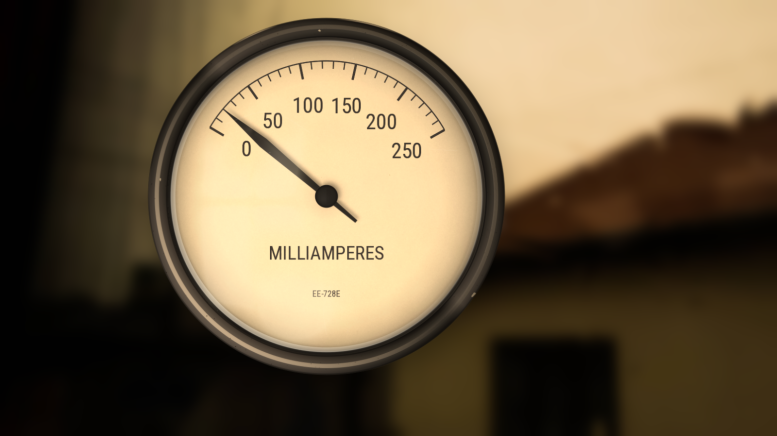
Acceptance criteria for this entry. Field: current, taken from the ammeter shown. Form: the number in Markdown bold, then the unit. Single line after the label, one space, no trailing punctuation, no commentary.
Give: **20** mA
